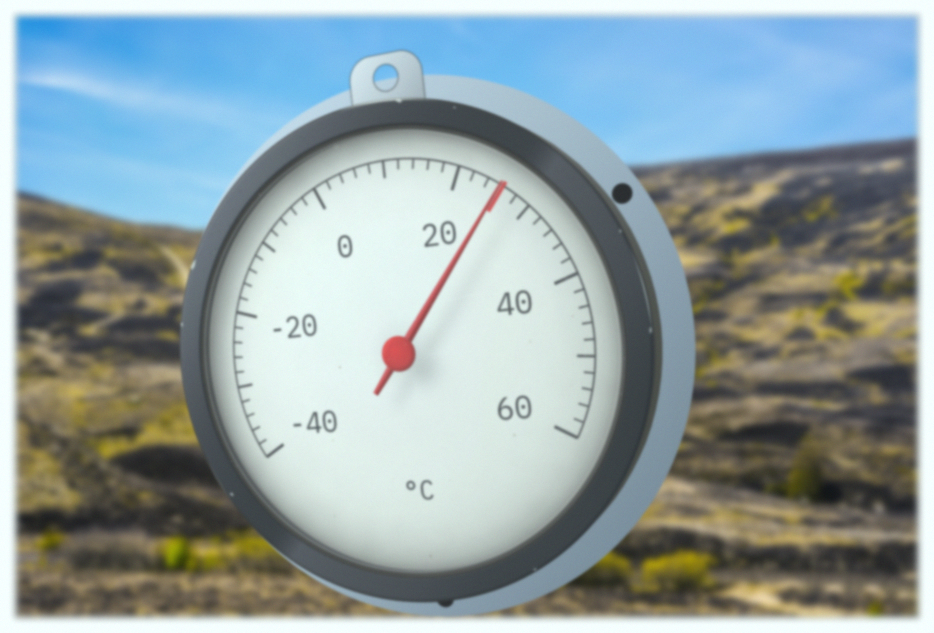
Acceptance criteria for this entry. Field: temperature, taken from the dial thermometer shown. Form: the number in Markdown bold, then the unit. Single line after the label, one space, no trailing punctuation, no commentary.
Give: **26** °C
